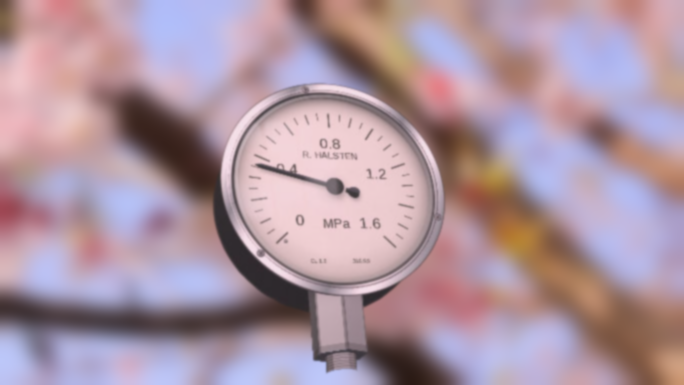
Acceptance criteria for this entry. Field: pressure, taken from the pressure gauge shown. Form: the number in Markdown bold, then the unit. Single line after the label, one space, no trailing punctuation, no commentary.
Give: **0.35** MPa
